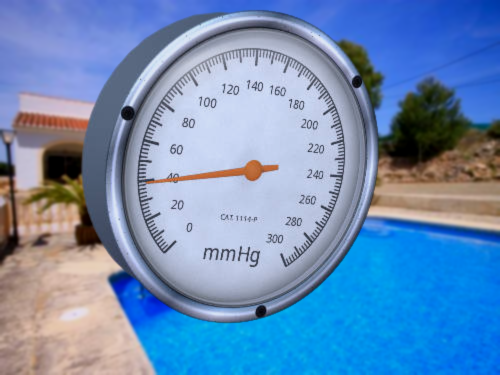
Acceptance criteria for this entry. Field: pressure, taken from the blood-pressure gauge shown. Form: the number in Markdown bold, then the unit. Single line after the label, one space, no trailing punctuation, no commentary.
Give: **40** mmHg
